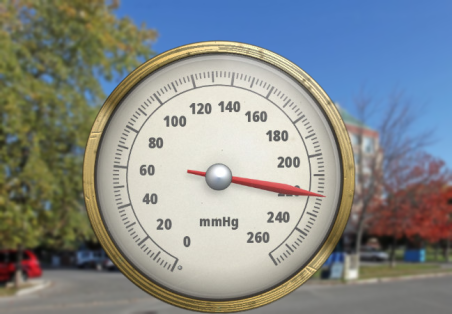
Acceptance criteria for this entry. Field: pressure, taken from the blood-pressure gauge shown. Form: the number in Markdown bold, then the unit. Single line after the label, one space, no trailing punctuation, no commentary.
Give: **220** mmHg
